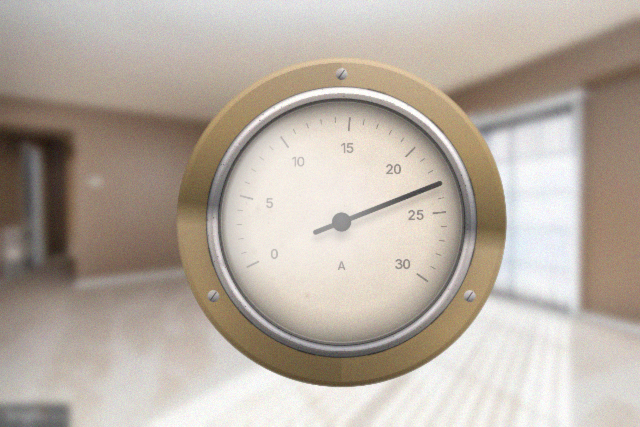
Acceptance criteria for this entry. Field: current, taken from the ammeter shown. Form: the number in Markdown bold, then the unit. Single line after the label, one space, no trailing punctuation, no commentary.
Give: **23** A
